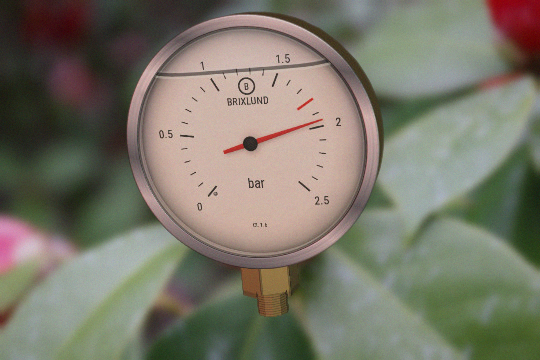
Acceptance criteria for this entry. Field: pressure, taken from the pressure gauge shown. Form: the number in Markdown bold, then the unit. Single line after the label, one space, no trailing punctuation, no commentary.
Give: **1.95** bar
